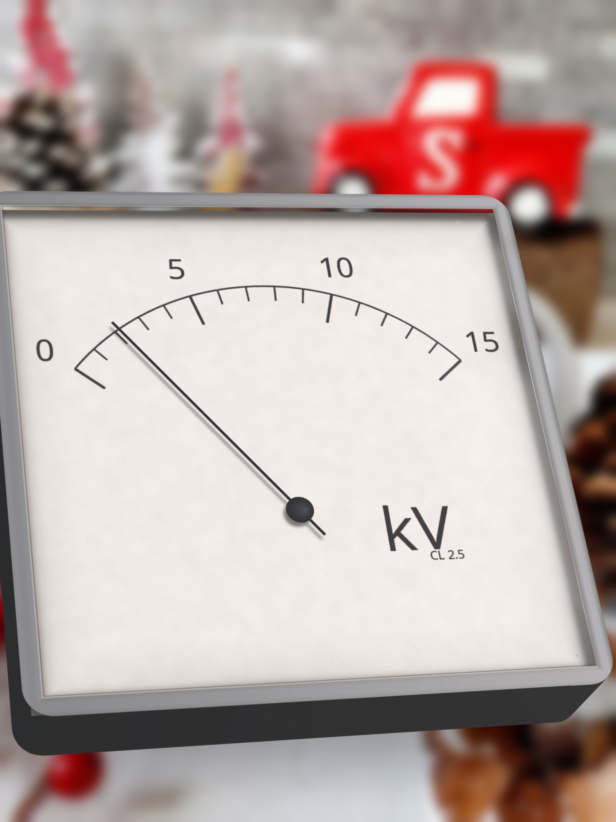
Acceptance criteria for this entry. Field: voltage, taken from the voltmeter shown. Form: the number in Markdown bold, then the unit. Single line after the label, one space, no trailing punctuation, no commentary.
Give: **2** kV
